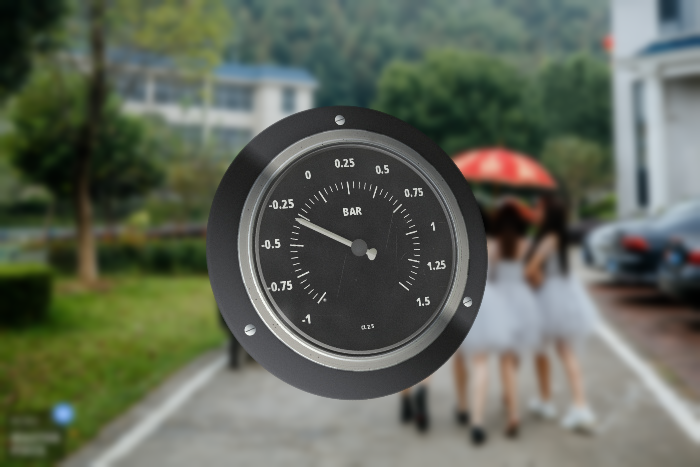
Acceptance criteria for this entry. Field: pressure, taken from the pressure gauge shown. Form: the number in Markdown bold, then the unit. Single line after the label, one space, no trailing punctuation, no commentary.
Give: **-0.3** bar
